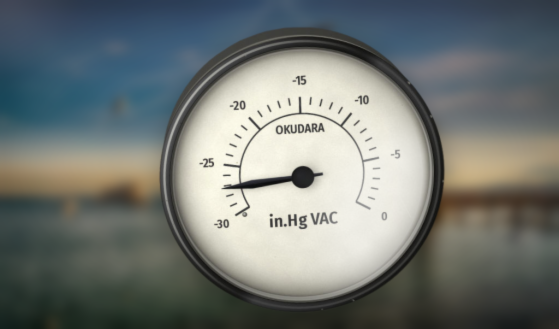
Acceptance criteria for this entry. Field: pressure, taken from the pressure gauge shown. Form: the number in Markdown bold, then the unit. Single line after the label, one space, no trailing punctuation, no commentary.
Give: **-27** inHg
